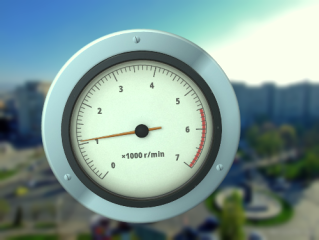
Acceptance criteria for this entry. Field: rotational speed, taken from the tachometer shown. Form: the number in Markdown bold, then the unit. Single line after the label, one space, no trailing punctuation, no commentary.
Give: **1100** rpm
